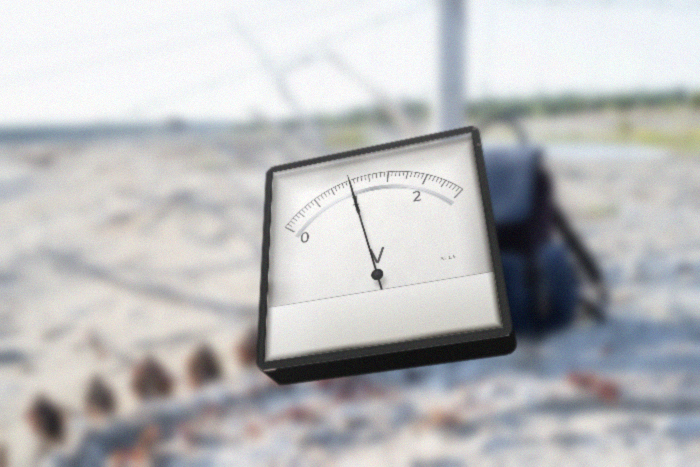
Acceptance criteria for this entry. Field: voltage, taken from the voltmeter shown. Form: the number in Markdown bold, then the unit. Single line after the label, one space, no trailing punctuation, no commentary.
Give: **1** V
